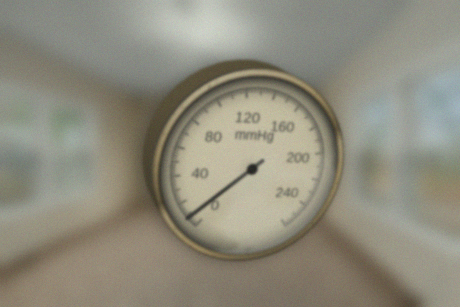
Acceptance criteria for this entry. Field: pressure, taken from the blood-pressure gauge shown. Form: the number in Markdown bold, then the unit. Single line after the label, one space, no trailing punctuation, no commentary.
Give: **10** mmHg
